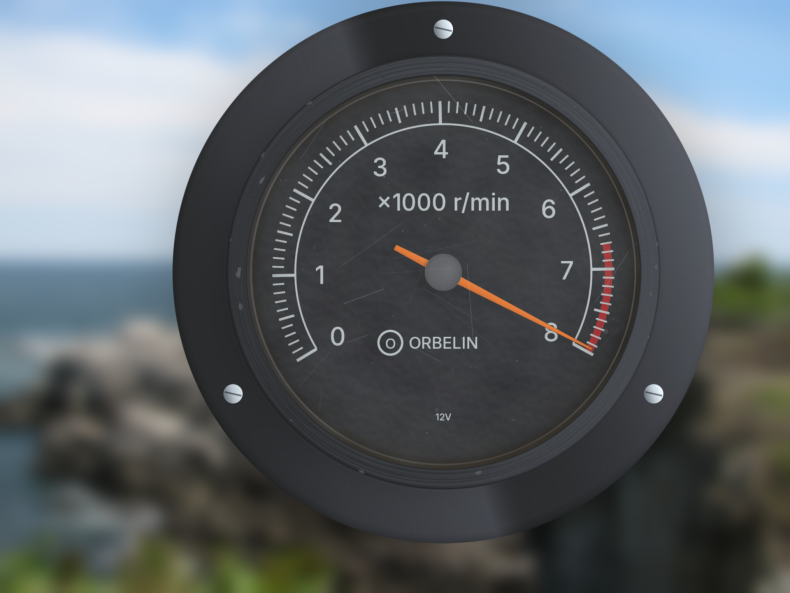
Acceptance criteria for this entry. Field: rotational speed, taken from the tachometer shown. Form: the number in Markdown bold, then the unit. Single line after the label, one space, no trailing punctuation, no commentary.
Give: **7950** rpm
